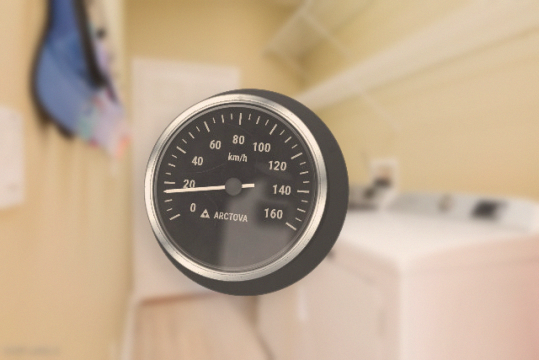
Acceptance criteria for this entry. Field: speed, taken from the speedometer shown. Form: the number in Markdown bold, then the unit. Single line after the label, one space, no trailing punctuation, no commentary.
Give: **15** km/h
